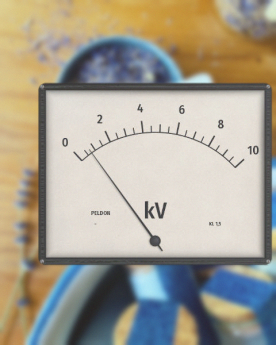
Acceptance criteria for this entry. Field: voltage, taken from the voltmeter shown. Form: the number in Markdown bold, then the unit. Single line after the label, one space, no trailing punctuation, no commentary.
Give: **0.75** kV
